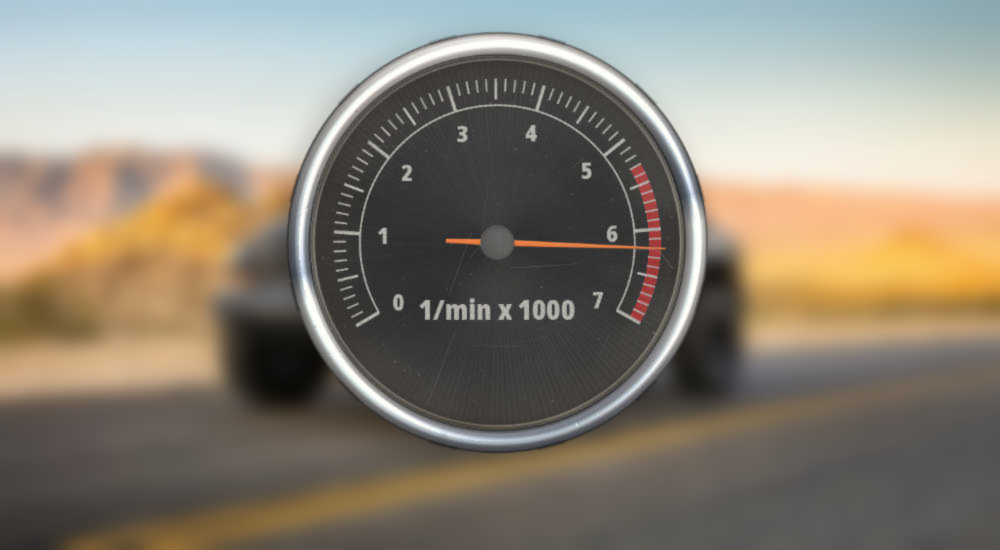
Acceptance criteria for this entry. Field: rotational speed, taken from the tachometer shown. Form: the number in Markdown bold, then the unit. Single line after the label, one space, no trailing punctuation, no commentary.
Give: **6200** rpm
